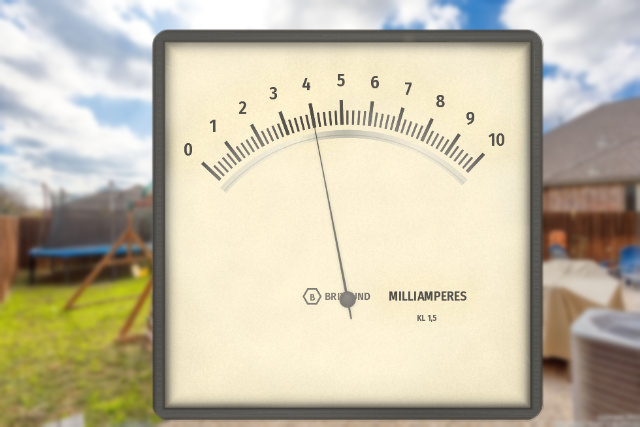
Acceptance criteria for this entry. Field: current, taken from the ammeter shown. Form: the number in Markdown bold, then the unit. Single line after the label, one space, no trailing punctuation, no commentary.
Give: **4** mA
